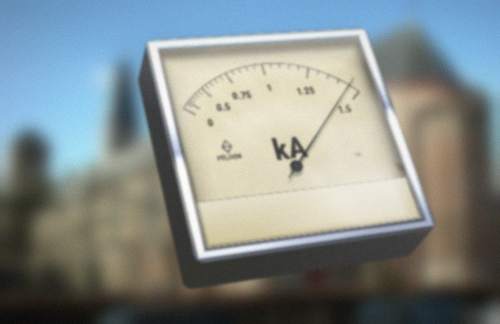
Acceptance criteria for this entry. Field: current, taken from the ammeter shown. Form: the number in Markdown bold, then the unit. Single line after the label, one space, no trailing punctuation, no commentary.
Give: **1.45** kA
